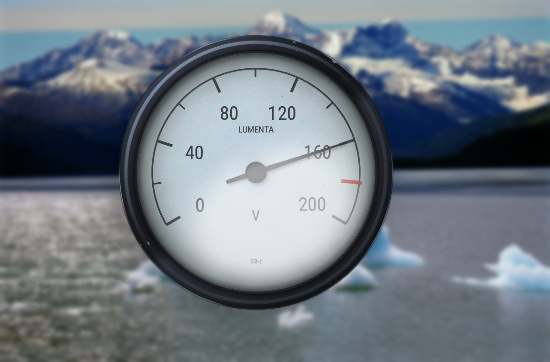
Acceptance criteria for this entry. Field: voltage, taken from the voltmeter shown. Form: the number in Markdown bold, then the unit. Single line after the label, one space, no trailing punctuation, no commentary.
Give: **160** V
